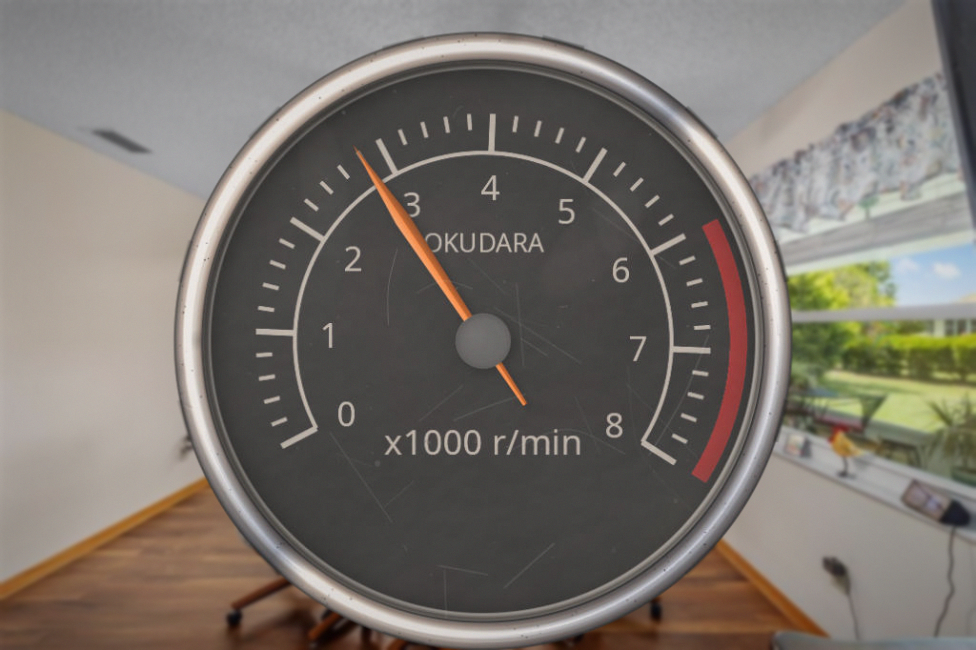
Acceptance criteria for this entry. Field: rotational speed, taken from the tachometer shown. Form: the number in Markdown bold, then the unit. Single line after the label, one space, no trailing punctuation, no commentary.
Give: **2800** rpm
